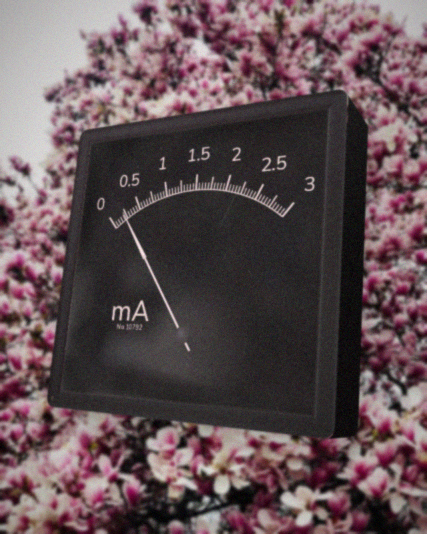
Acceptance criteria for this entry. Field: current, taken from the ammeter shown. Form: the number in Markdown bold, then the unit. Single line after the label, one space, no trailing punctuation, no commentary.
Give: **0.25** mA
